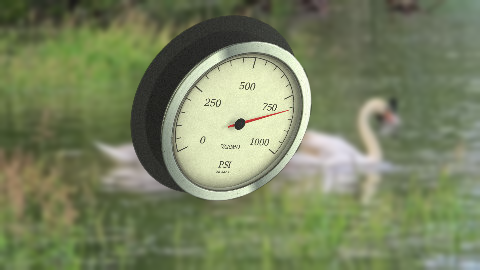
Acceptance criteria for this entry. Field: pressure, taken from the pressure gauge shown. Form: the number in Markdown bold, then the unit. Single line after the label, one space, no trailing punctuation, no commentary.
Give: **800** psi
